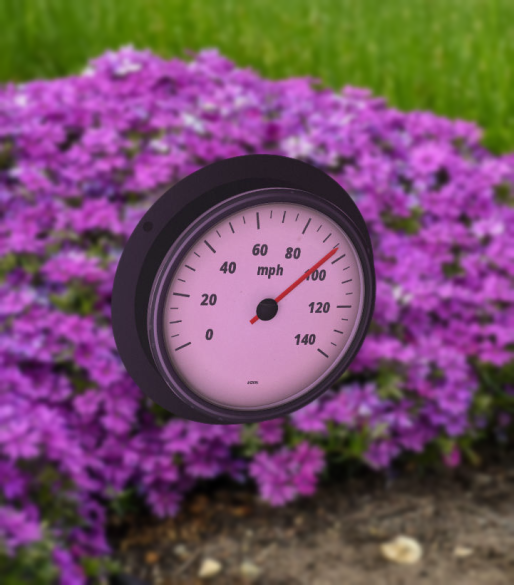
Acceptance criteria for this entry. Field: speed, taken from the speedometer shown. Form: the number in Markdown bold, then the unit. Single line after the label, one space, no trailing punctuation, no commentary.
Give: **95** mph
